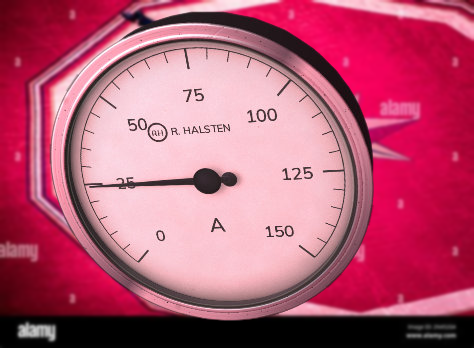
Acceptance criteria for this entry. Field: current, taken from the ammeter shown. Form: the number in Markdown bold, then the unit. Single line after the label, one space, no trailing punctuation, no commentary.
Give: **25** A
